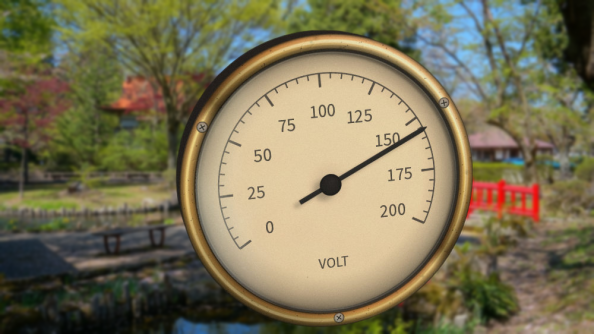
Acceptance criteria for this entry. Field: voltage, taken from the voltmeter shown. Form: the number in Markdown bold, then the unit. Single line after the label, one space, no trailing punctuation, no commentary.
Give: **155** V
